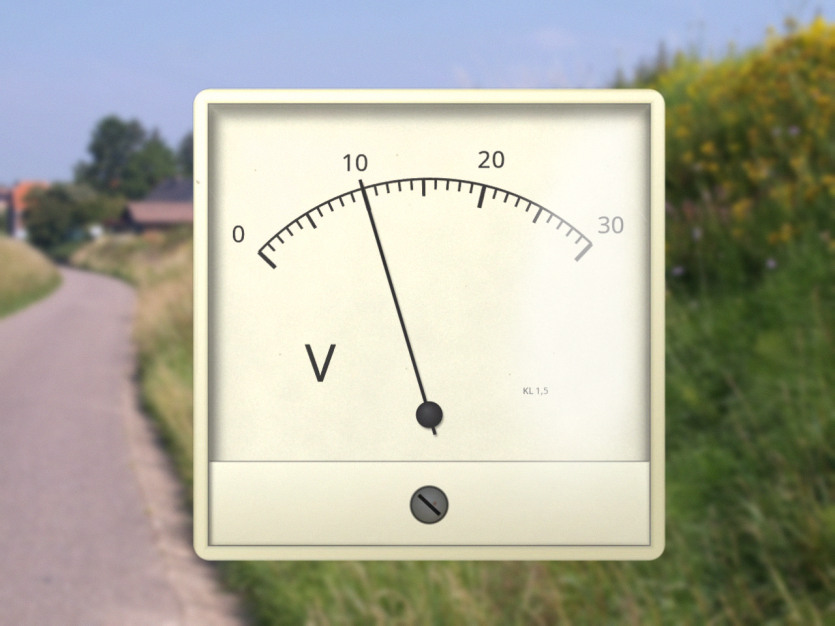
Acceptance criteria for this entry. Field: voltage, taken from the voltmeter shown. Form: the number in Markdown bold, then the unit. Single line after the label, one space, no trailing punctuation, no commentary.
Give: **10** V
